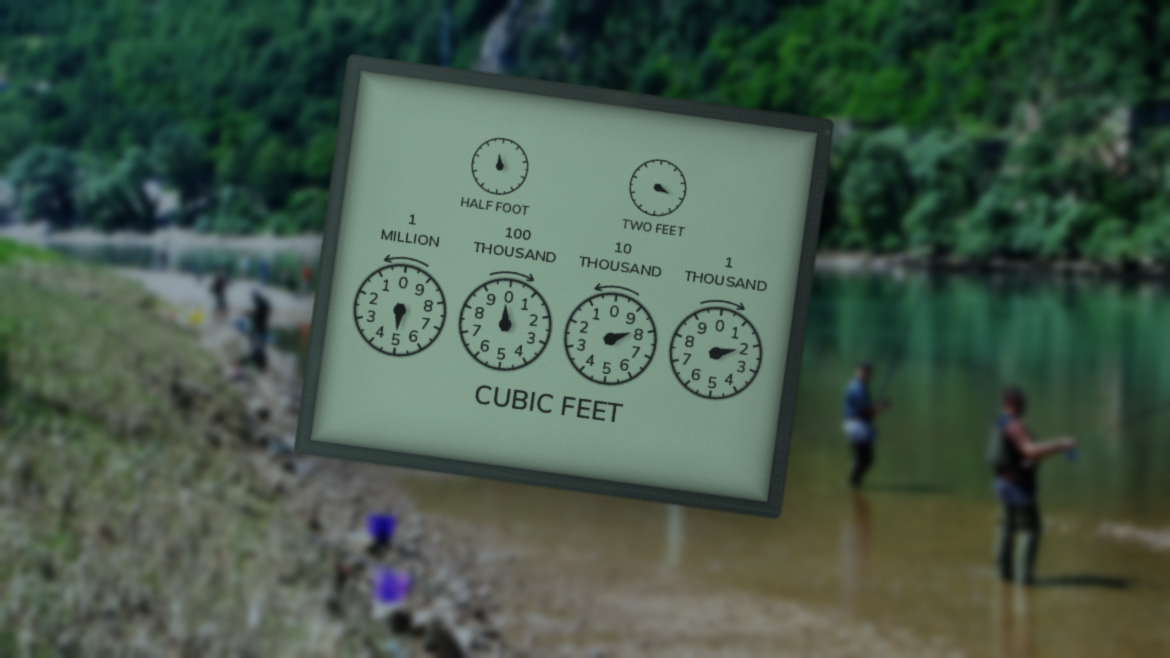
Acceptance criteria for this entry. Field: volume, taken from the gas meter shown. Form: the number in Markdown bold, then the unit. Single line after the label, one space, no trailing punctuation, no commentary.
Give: **498200** ft³
